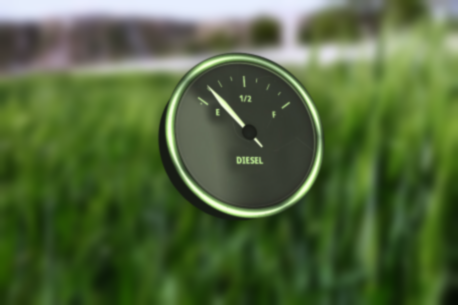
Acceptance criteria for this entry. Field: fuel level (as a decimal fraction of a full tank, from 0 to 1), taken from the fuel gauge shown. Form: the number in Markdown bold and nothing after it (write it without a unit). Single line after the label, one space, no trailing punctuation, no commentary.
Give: **0.125**
